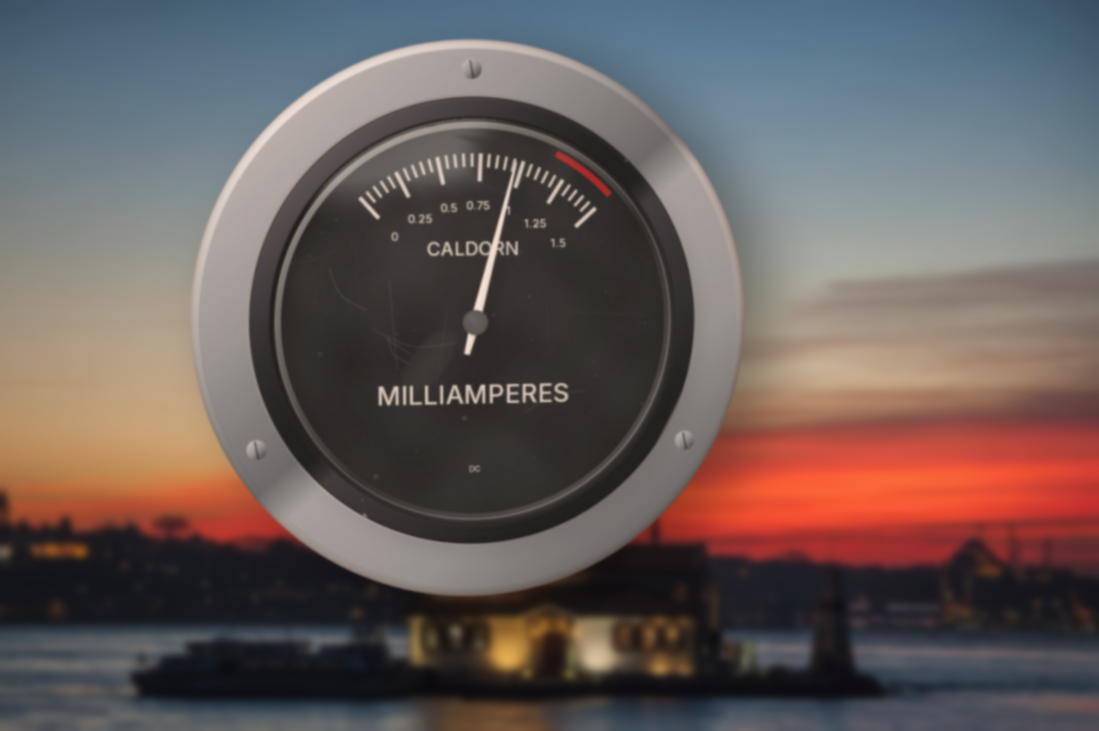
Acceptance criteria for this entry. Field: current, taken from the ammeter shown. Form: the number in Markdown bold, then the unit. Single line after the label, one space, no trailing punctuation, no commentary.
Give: **0.95** mA
